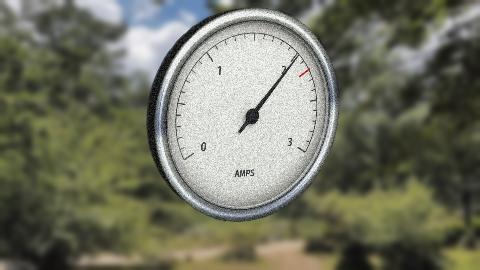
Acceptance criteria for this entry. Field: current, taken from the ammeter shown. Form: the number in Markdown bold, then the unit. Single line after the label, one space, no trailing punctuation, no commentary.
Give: **2** A
